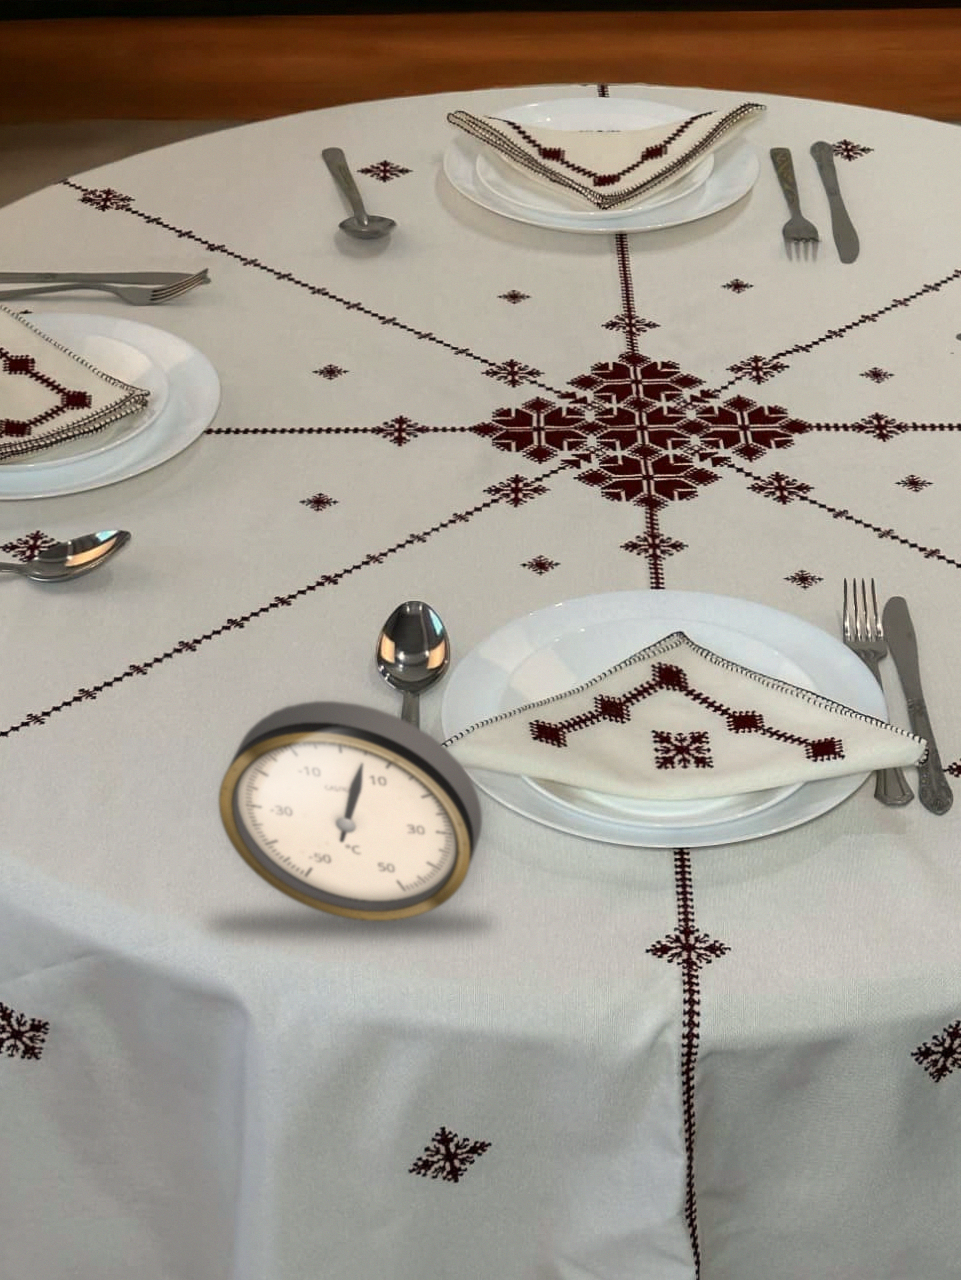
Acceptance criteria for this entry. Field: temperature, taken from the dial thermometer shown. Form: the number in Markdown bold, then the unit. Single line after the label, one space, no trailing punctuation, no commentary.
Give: **5** °C
